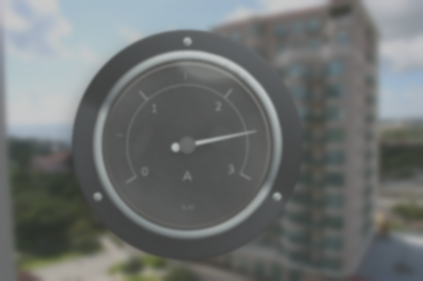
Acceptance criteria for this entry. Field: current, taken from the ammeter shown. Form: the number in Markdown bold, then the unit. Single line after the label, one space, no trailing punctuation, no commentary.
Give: **2.5** A
